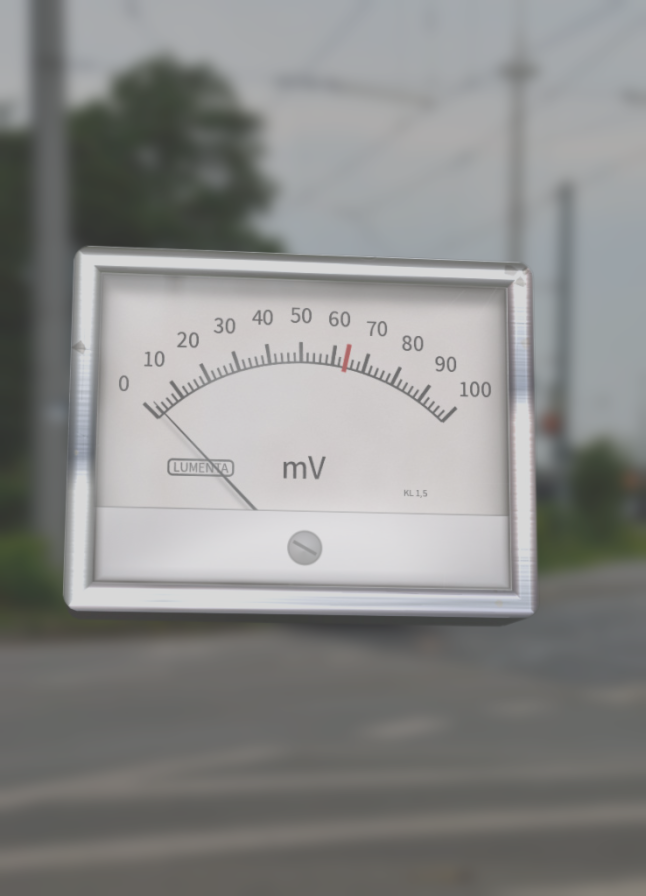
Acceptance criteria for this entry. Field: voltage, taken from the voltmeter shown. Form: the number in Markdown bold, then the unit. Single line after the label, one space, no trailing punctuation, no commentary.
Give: **2** mV
